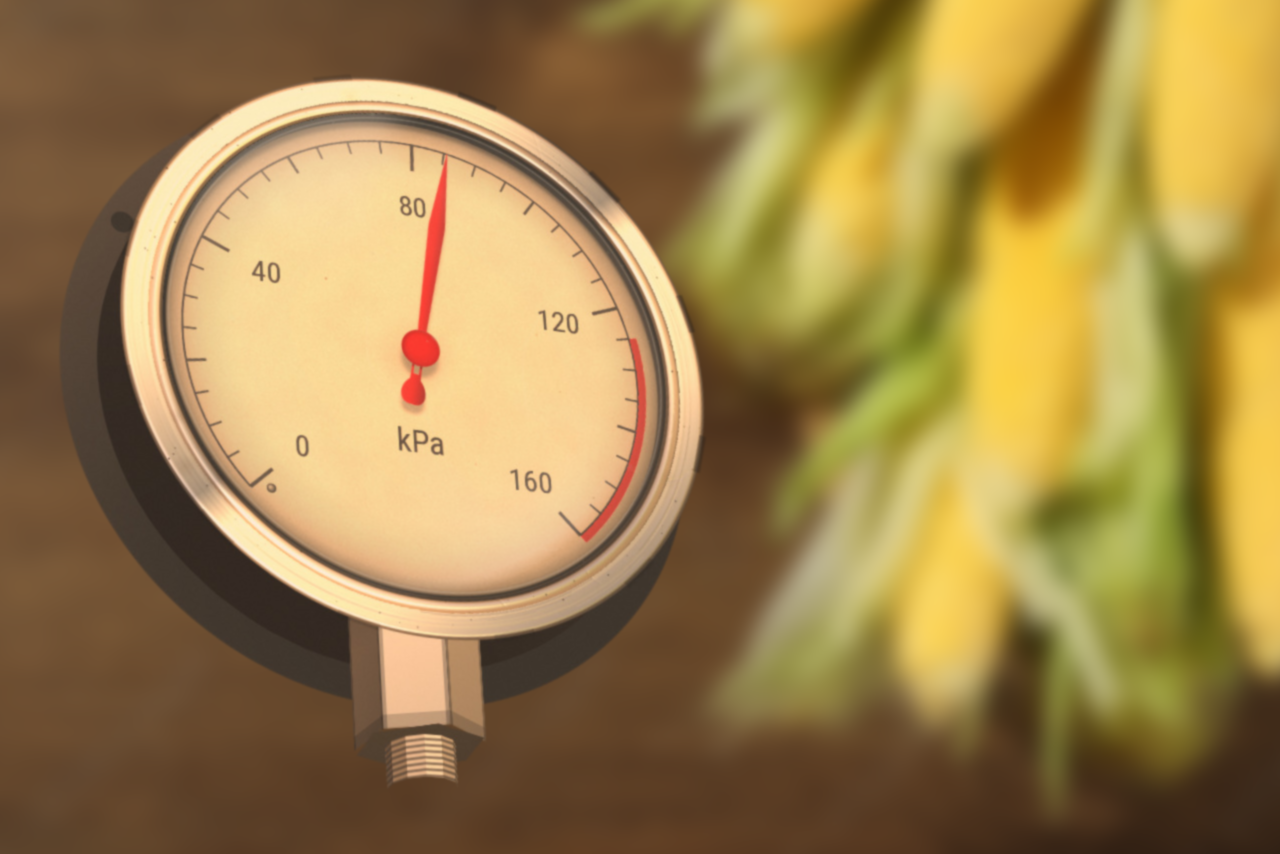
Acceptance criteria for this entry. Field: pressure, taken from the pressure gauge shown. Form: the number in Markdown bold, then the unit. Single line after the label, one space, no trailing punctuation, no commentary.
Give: **85** kPa
